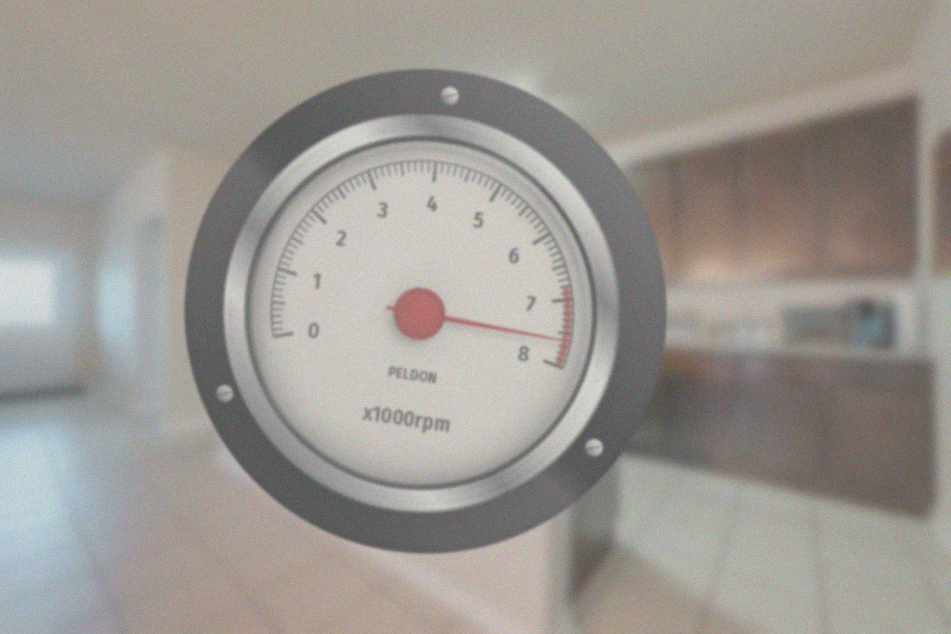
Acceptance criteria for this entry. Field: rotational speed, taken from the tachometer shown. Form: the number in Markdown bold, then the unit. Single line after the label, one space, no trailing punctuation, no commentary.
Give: **7600** rpm
